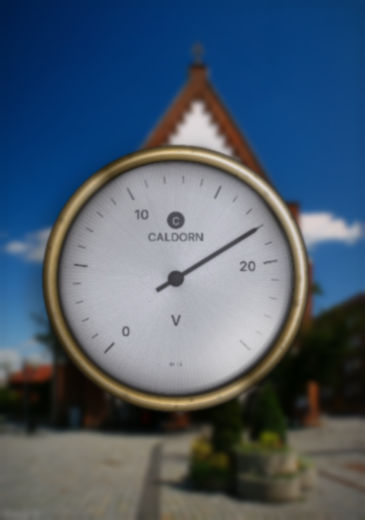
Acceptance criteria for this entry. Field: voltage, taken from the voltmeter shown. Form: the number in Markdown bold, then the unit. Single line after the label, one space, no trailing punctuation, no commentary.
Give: **18** V
